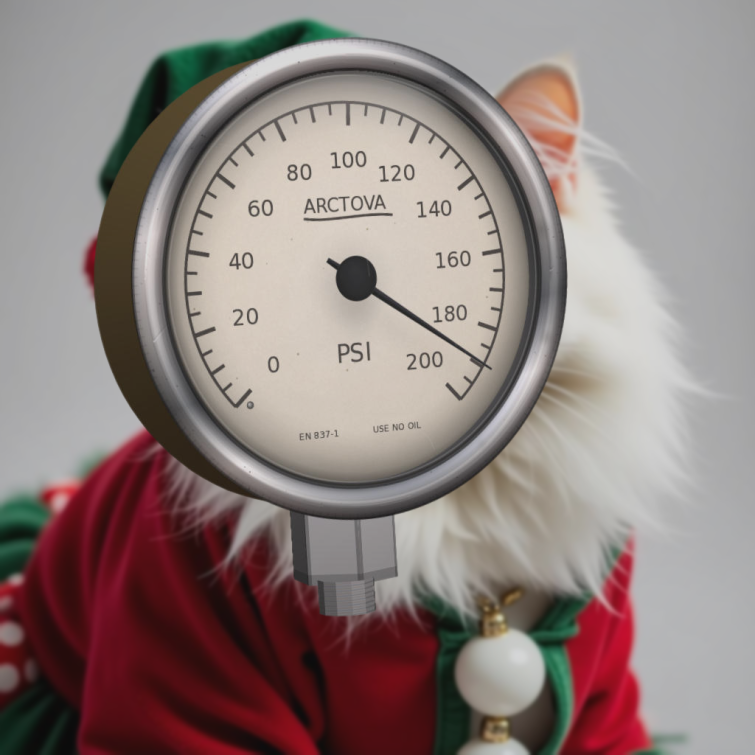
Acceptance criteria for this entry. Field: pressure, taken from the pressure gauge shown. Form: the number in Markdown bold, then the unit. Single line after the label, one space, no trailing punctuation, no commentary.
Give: **190** psi
